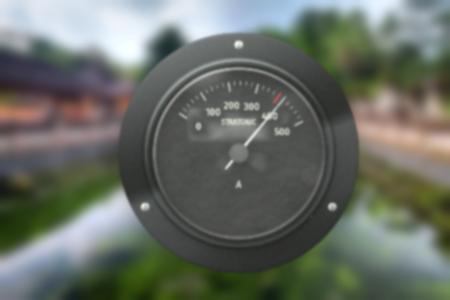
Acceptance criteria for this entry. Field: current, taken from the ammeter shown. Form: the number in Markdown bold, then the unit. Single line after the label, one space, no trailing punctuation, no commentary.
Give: **400** A
